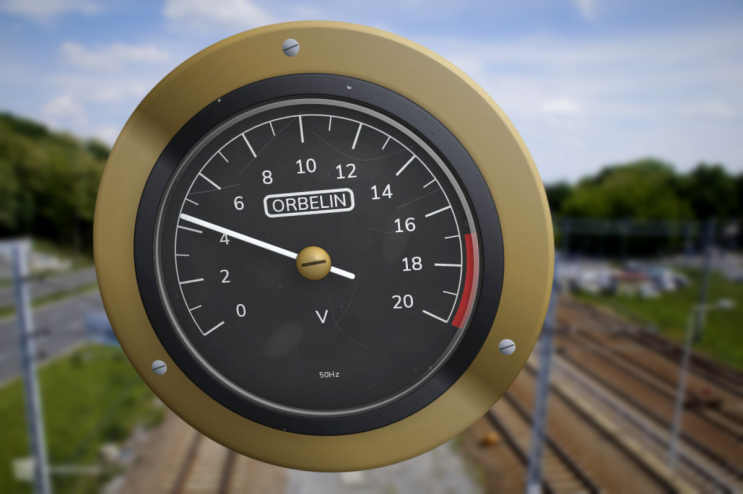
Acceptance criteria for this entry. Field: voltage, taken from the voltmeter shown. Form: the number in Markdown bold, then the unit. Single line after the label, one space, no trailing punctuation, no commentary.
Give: **4.5** V
